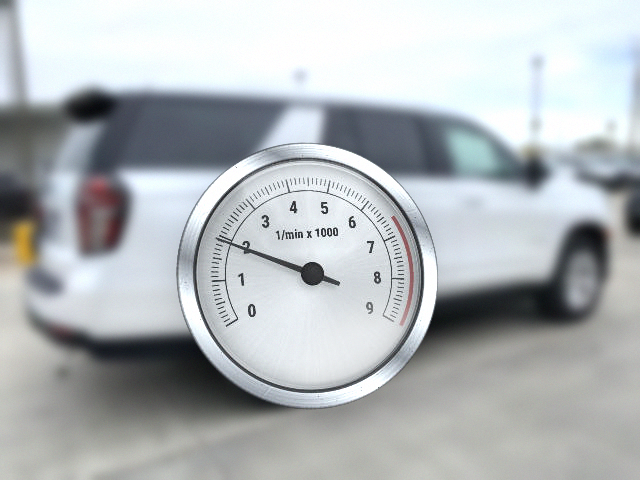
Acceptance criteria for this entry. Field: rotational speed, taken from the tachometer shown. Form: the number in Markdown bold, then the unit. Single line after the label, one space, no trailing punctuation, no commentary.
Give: **1900** rpm
